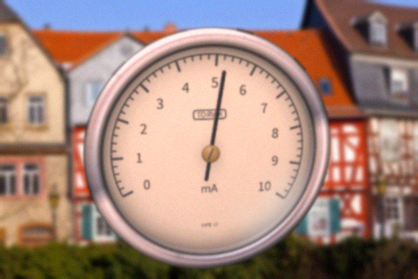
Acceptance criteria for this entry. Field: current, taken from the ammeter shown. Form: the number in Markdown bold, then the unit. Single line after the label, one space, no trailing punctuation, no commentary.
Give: **5.2** mA
